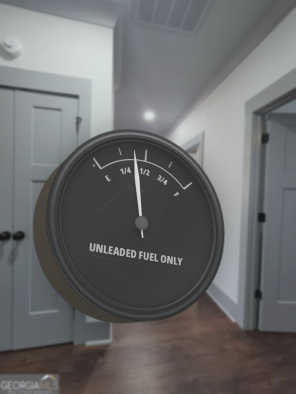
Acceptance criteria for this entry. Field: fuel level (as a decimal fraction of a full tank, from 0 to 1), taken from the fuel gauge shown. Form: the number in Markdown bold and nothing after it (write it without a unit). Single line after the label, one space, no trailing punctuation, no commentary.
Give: **0.375**
